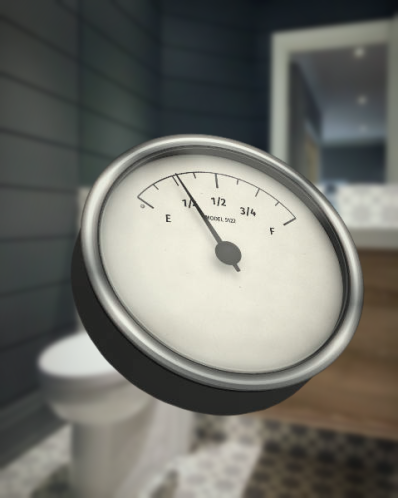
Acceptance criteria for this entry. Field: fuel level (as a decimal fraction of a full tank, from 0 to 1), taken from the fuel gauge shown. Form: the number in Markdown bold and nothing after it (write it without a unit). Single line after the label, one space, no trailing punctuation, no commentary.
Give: **0.25**
